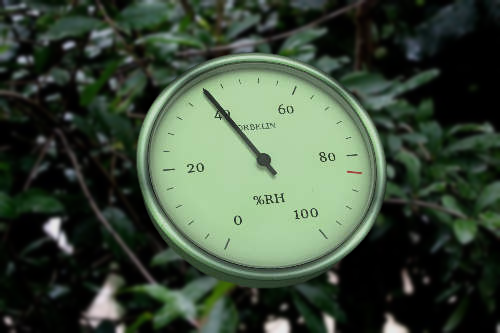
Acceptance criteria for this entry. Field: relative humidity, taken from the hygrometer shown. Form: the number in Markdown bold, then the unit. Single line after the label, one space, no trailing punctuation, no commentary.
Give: **40** %
